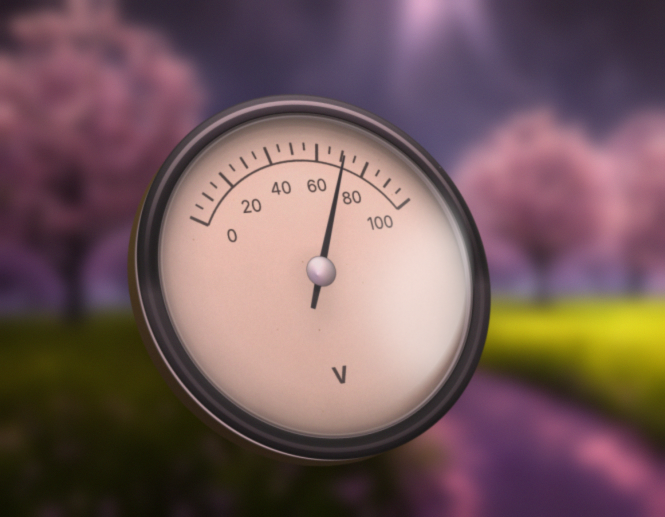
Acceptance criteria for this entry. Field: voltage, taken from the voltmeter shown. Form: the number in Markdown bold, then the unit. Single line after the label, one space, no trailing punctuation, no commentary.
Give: **70** V
